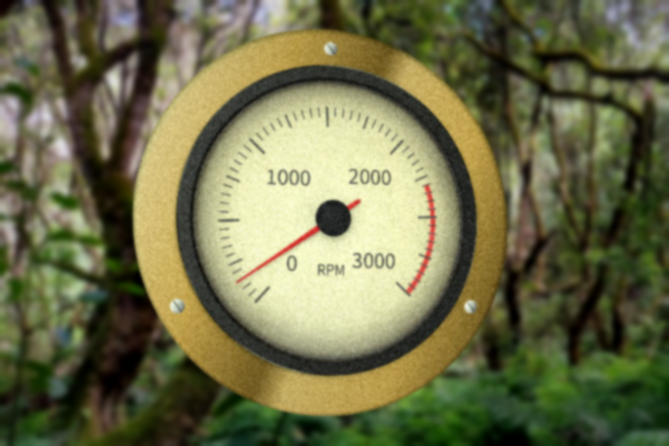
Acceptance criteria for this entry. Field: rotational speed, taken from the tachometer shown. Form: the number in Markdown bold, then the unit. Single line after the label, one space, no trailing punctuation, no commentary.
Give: **150** rpm
